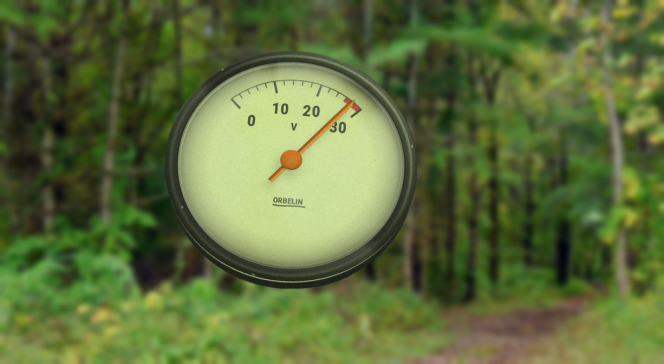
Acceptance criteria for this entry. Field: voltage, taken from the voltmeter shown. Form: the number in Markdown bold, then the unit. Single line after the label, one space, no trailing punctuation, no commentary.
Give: **28** V
